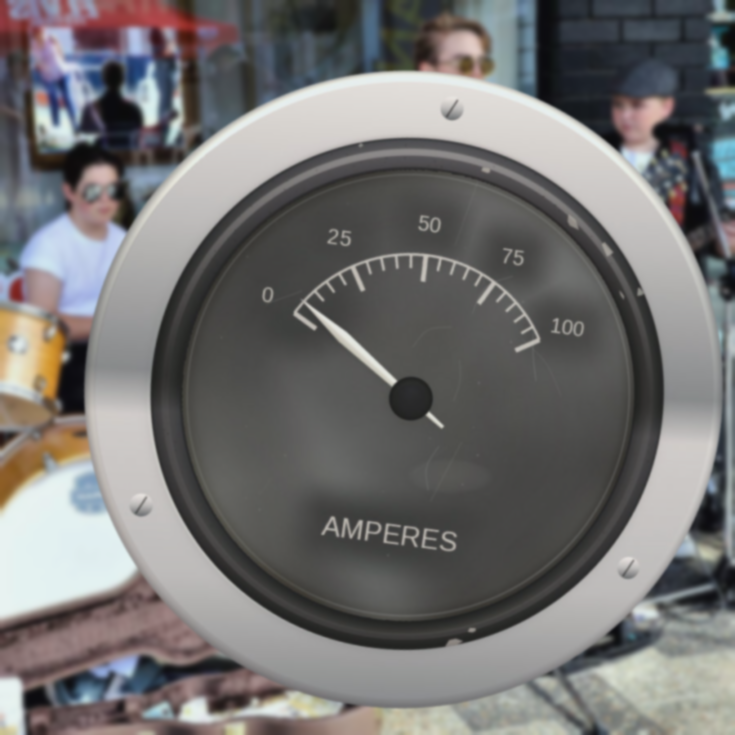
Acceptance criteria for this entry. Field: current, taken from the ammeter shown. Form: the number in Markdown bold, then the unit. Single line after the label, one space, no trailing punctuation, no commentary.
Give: **5** A
